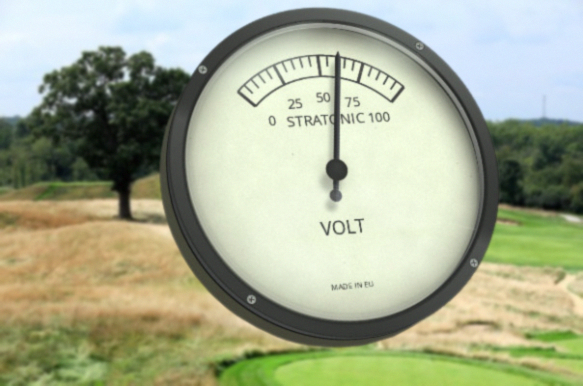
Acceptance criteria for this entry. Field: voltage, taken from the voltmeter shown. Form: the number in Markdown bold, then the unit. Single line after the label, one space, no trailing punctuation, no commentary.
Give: **60** V
